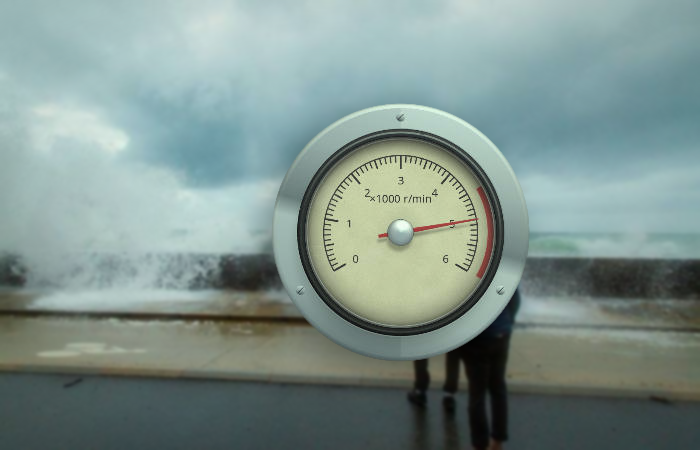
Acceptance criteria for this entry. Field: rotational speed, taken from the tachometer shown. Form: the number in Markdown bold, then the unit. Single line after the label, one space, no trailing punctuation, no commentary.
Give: **5000** rpm
